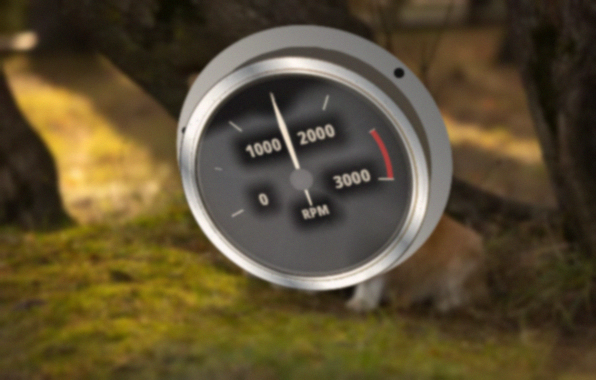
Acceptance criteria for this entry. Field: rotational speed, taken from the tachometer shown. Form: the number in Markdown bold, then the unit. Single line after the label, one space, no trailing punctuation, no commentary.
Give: **1500** rpm
